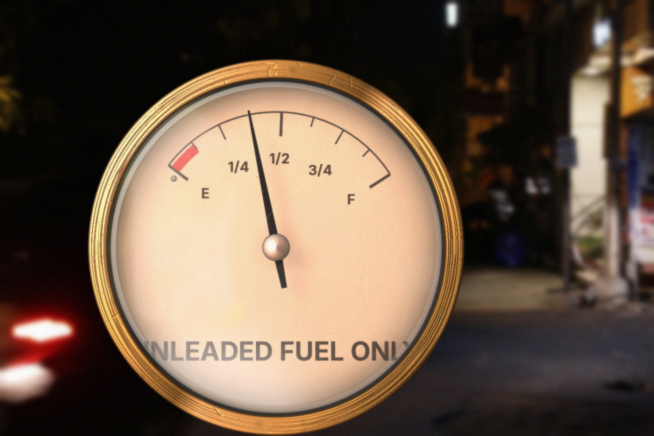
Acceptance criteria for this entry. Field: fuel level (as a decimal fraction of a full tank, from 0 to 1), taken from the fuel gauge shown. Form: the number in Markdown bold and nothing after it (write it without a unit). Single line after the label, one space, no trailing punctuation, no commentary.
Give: **0.375**
